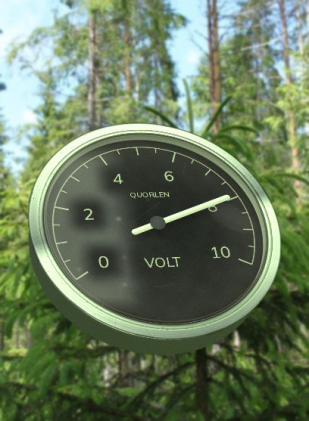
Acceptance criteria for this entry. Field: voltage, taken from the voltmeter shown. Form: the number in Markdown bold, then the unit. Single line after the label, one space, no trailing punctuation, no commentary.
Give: **8** V
